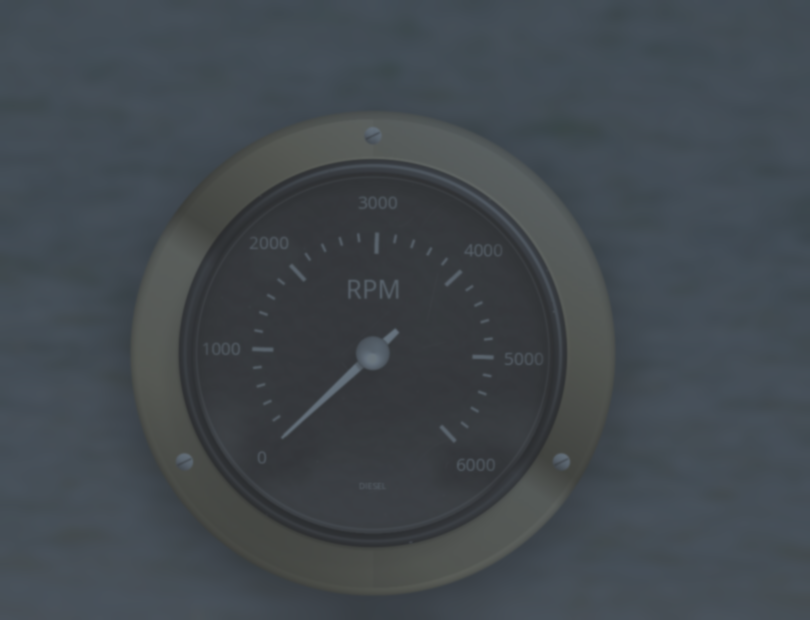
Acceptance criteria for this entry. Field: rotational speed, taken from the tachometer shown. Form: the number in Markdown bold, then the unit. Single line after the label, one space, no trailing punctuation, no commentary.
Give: **0** rpm
